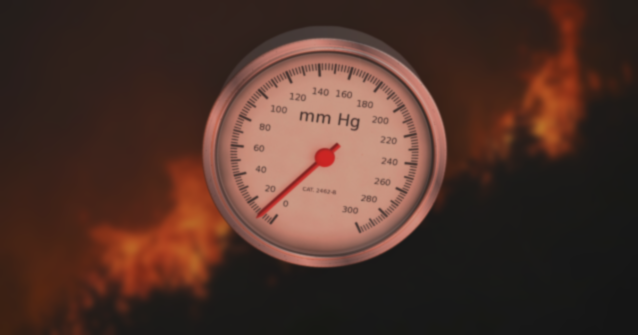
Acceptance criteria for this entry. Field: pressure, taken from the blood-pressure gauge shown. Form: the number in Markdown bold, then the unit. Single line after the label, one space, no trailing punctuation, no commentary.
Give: **10** mmHg
